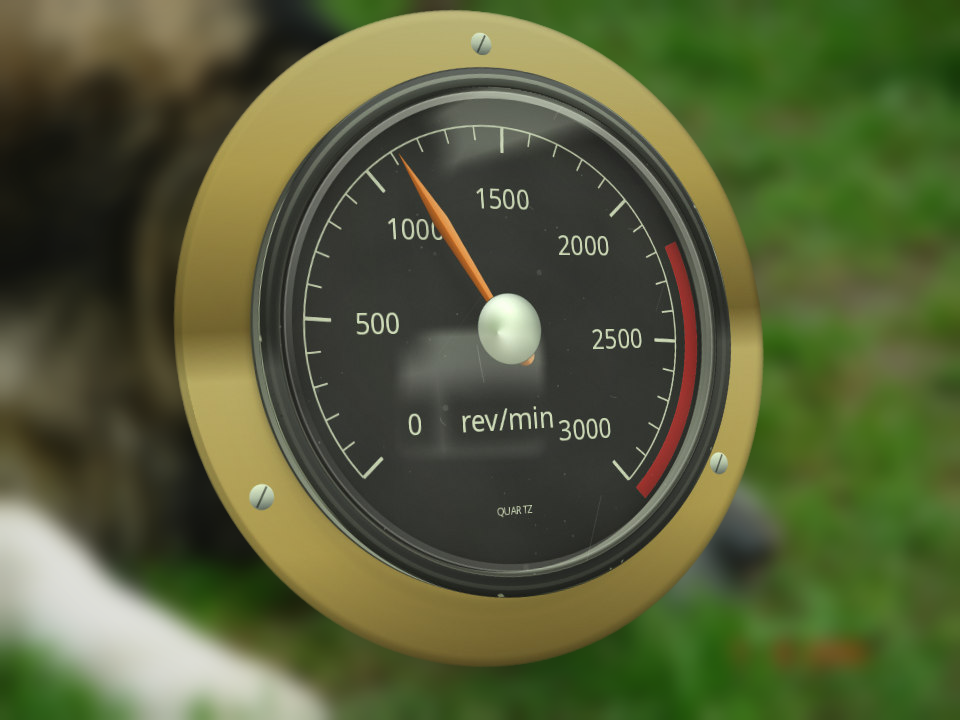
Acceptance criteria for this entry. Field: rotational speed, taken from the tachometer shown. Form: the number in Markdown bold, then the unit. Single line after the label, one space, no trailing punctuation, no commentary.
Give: **1100** rpm
